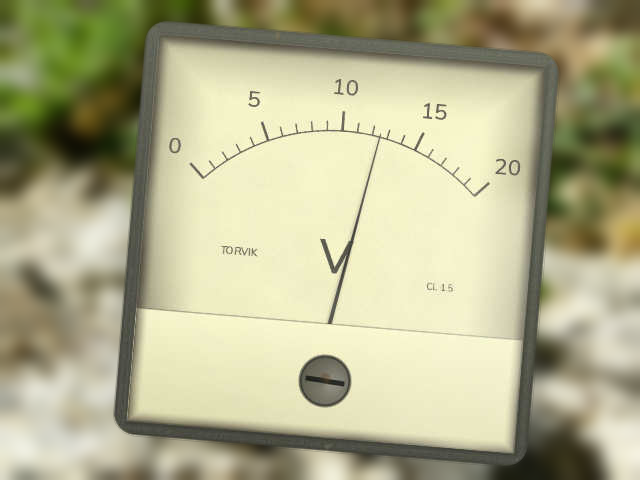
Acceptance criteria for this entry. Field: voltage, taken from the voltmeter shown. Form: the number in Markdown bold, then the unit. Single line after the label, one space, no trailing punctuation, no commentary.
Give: **12.5** V
